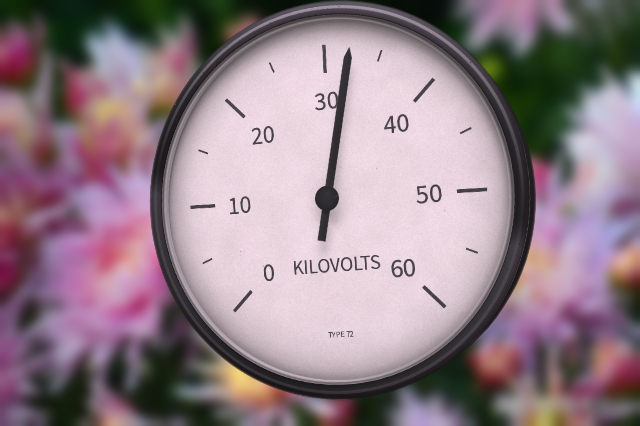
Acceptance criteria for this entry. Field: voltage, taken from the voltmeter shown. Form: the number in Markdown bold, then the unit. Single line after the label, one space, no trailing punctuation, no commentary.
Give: **32.5** kV
